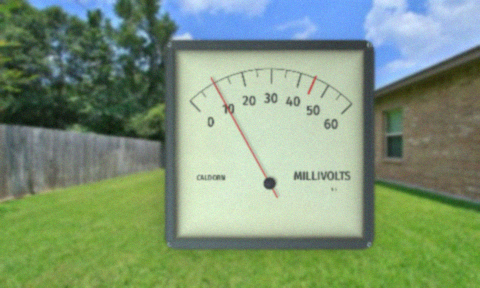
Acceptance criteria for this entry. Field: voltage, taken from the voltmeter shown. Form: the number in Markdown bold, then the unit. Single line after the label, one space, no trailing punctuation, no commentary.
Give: **10** mV
